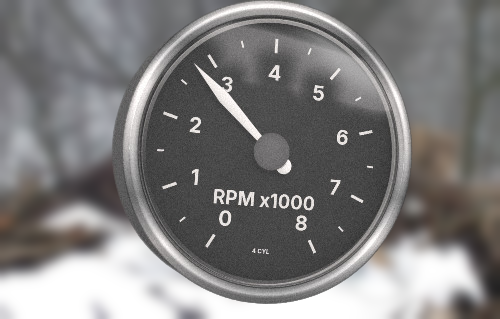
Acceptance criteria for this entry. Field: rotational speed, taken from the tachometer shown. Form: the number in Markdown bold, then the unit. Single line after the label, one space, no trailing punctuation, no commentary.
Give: **2750** rpm
